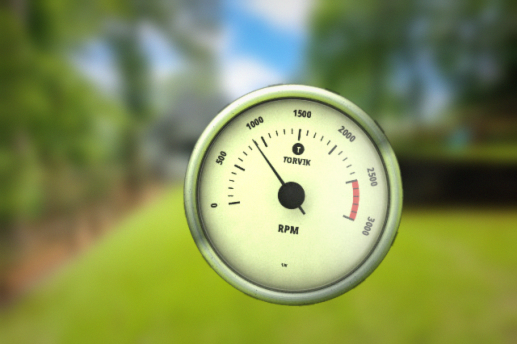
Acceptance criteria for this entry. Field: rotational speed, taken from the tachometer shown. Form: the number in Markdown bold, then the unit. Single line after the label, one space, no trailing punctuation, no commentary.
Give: **900** rpm
